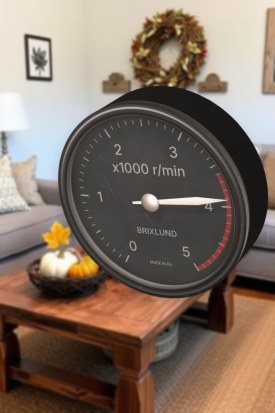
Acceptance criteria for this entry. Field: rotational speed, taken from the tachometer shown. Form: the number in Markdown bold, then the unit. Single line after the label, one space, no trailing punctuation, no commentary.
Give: **3900** rpm
